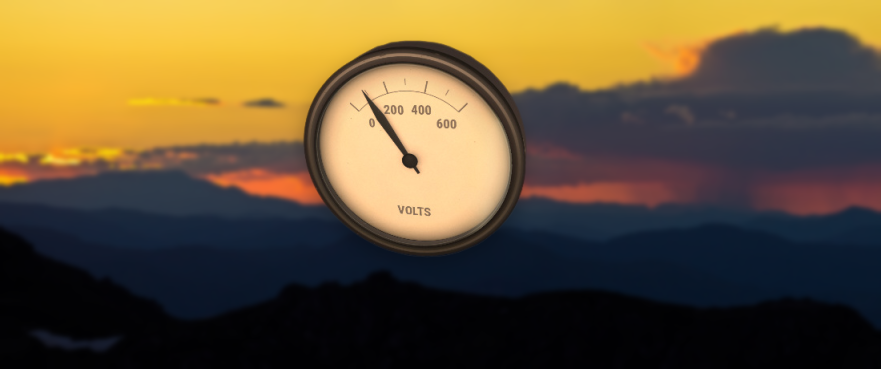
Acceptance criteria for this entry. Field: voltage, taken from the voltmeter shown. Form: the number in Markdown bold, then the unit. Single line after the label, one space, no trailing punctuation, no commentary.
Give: **100** V
